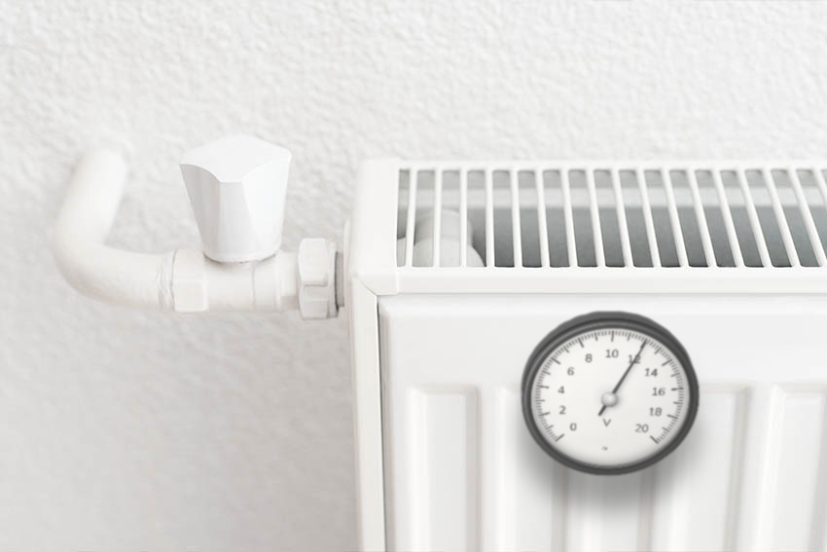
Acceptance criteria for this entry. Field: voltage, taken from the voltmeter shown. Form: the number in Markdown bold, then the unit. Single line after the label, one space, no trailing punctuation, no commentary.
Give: **12** V
